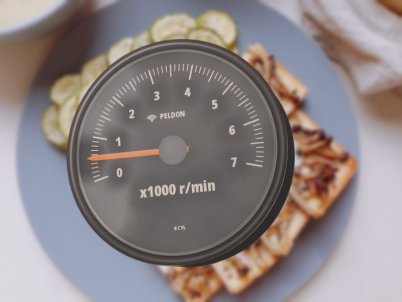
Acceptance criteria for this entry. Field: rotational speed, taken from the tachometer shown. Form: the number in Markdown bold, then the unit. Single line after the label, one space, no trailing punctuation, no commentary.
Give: **500** rpm
